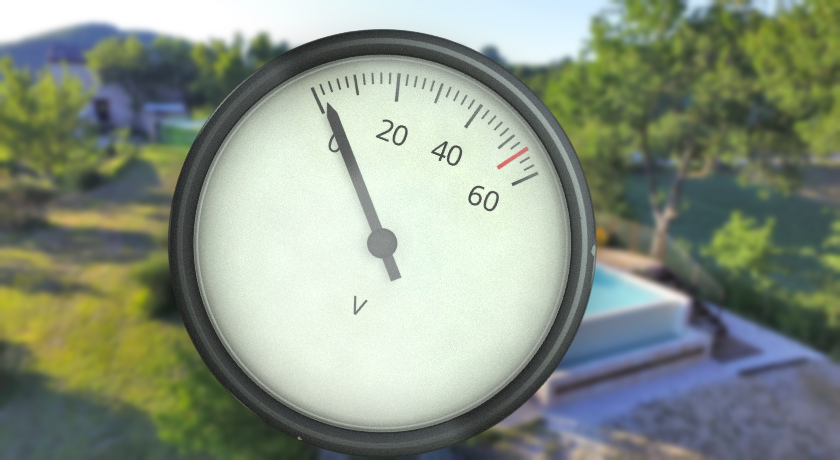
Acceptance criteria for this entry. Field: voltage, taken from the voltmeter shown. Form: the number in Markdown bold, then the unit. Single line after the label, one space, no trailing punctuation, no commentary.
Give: **2** V
